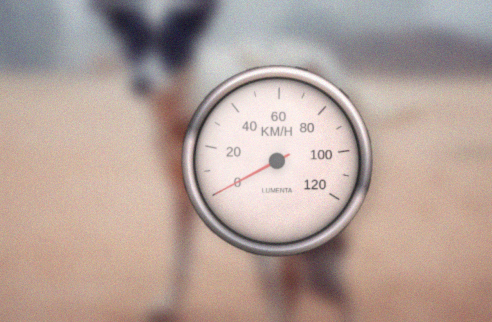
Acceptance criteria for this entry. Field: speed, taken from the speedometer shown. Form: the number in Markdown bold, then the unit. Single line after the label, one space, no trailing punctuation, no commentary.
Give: **0** km/h
